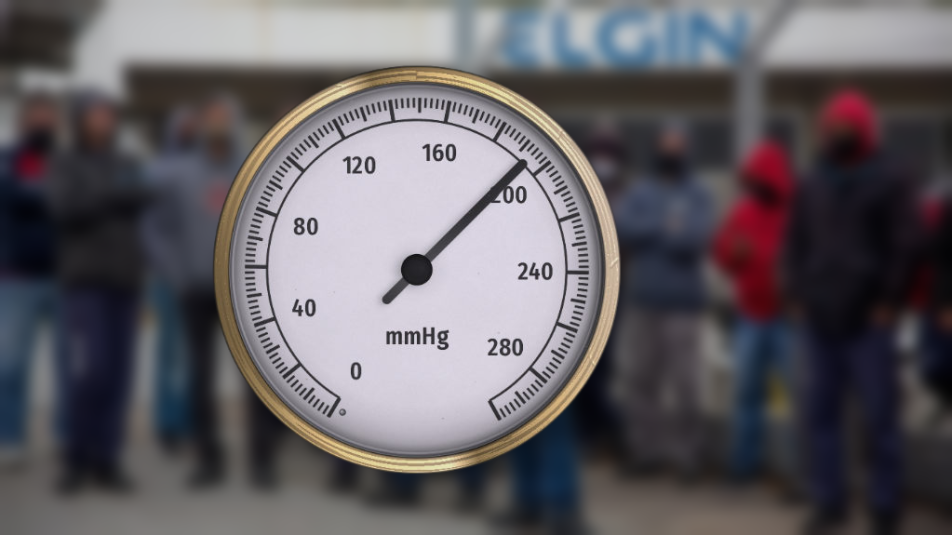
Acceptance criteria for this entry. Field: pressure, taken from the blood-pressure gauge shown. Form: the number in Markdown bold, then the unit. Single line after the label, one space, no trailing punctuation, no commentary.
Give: **194** mmHg
